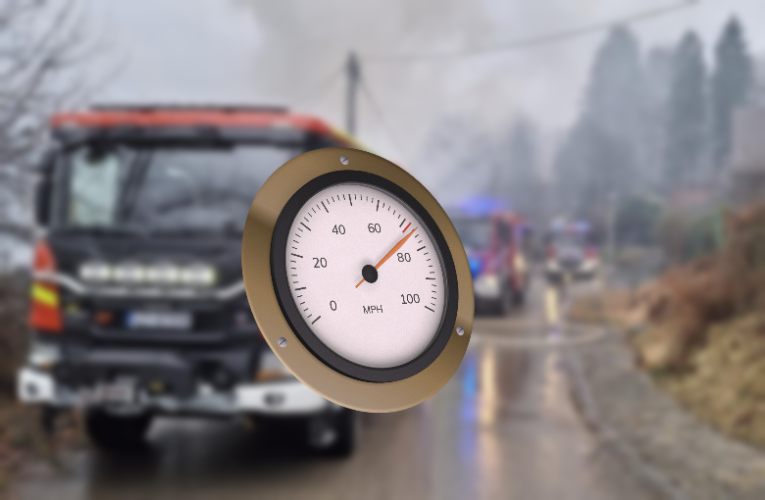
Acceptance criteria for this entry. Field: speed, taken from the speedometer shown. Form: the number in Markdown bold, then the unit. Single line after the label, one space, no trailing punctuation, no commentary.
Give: **74** mph
